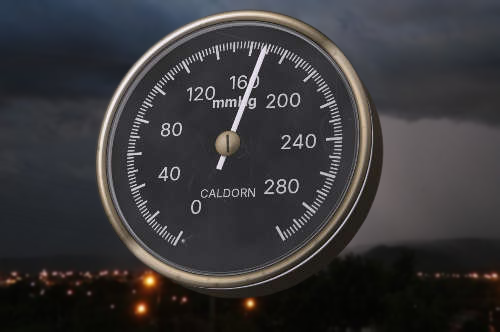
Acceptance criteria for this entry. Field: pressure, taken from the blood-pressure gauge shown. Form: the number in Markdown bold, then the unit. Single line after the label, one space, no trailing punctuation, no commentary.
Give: **170** mmHg
